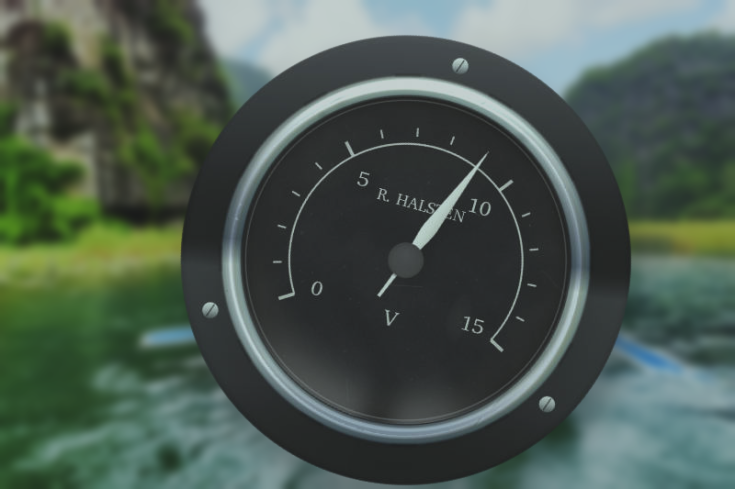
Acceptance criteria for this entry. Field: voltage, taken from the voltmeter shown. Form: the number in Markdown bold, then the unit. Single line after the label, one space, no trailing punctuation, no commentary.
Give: **9** V
